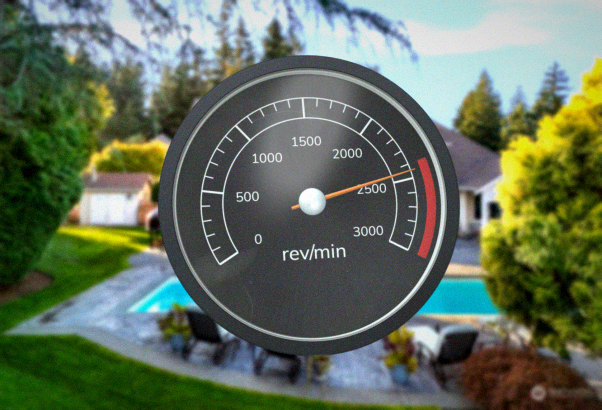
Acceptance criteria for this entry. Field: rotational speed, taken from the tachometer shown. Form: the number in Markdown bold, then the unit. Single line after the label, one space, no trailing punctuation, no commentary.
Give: **2450** rpm
